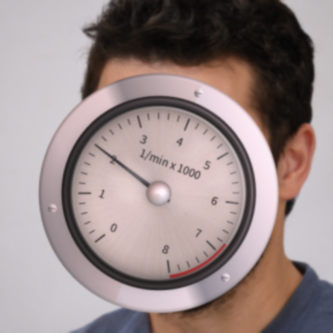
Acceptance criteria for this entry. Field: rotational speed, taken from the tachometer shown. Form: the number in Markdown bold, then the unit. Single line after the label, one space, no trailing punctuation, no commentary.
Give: **2000** rpm
